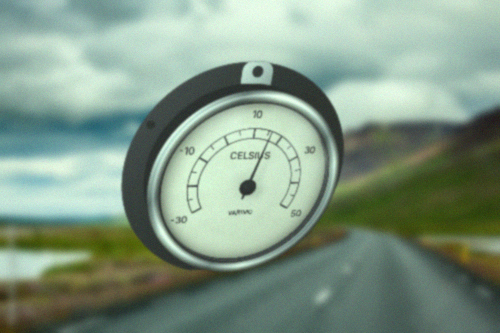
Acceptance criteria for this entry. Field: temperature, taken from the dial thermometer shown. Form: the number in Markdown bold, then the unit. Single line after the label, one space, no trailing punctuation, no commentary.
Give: **15** °C
